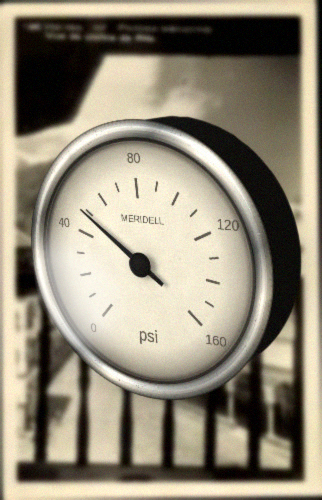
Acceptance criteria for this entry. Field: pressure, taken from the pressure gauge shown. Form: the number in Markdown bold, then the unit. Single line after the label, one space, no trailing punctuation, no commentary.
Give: **50** psi
